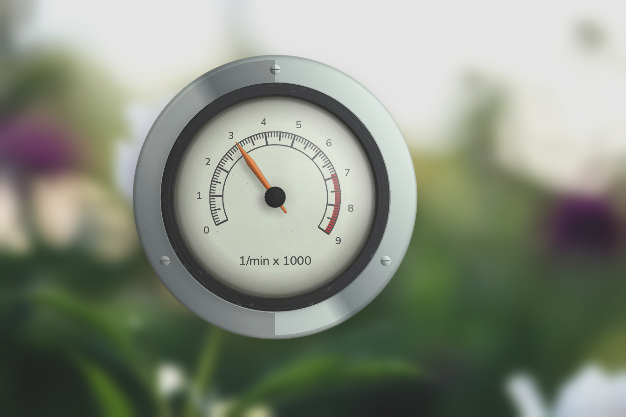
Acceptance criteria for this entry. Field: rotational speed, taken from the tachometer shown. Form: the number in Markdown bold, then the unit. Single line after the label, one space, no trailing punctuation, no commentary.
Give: **3000** rpm
